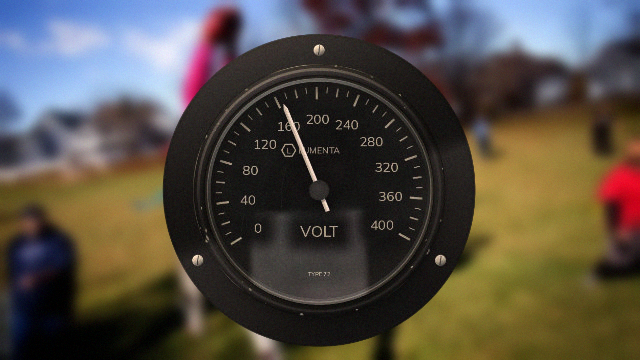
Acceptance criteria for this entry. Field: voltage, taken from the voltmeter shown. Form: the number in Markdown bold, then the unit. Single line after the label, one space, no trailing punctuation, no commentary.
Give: **165** V
